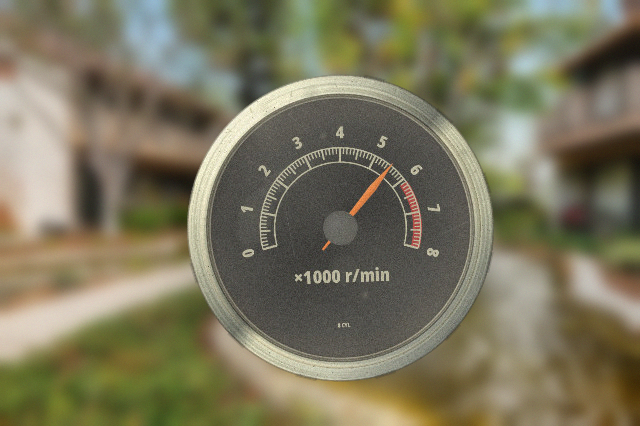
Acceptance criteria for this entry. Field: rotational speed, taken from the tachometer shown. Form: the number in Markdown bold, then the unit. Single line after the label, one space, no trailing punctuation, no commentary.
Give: **5500** rpm
